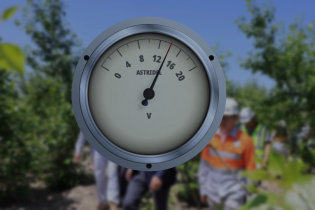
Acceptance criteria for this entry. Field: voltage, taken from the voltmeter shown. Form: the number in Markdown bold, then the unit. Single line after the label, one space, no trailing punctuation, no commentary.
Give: **14** V
